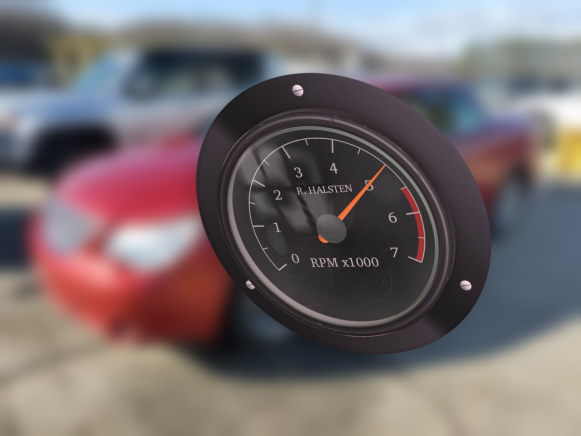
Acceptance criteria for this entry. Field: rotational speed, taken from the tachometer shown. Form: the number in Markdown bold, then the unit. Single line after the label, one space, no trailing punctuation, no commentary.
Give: **5000** rpm
